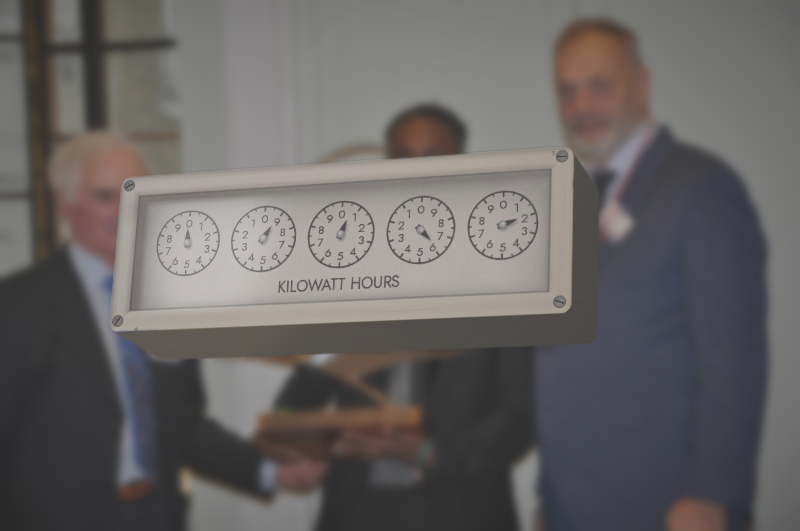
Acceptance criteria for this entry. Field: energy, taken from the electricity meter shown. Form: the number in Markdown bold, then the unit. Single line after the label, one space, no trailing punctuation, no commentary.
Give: **99062** kWh
